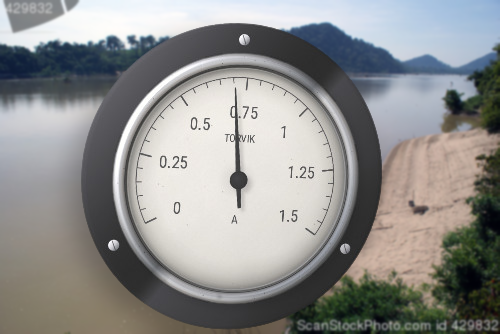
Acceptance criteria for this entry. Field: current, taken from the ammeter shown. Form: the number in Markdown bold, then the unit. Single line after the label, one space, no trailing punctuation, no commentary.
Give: **0.7** A
